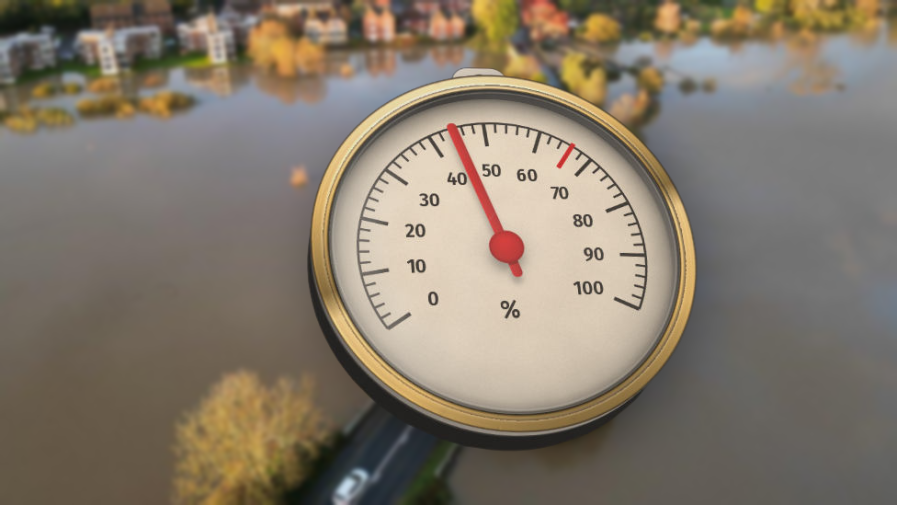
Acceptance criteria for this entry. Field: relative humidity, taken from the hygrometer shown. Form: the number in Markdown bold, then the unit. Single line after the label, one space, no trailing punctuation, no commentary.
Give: **44** %
